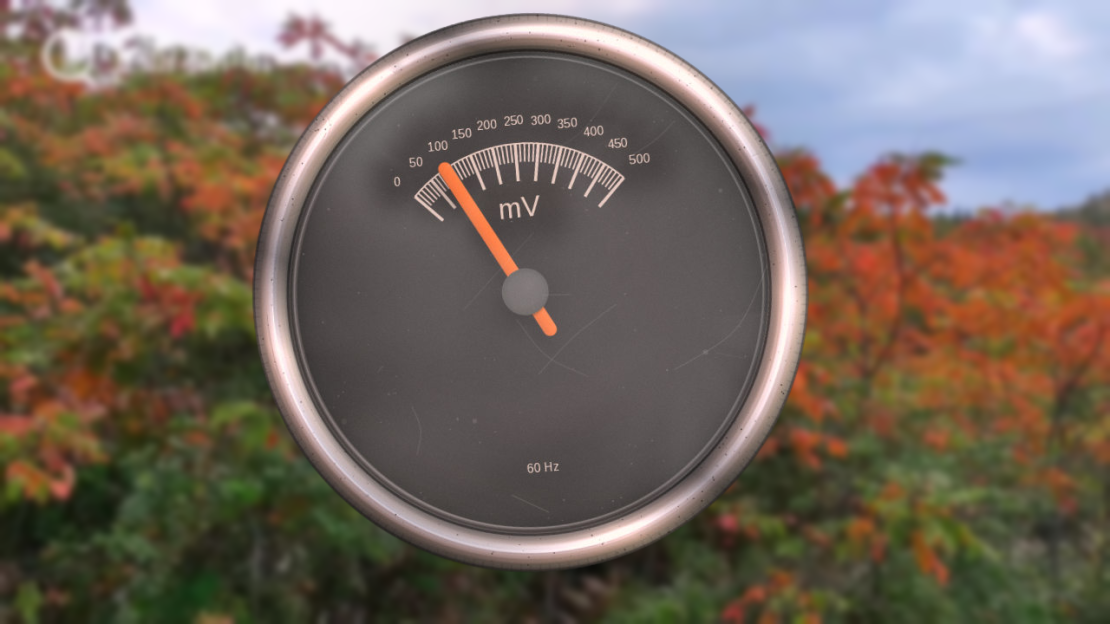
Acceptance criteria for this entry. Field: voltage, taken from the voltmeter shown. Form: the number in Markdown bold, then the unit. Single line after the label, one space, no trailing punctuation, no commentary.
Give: **90** mV
